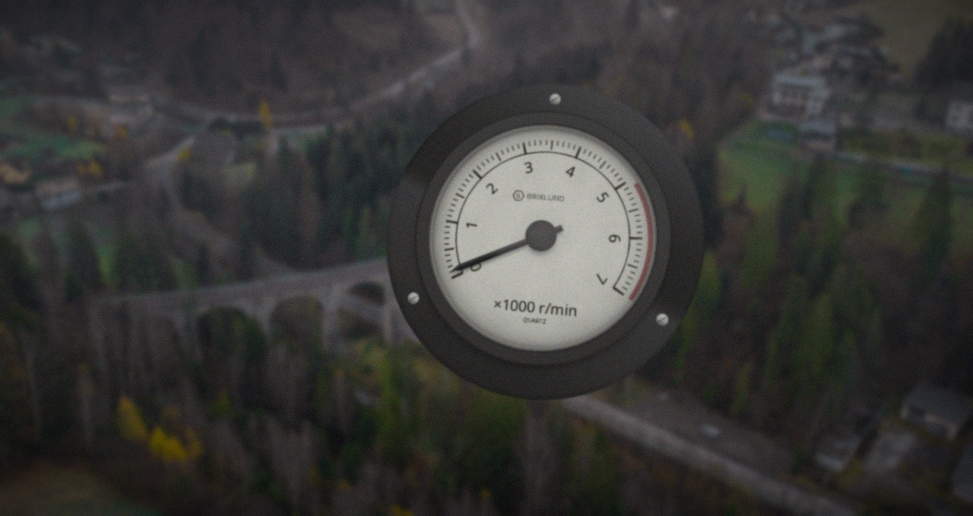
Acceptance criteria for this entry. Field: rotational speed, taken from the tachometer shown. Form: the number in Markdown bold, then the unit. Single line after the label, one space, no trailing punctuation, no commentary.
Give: **100** rpm
